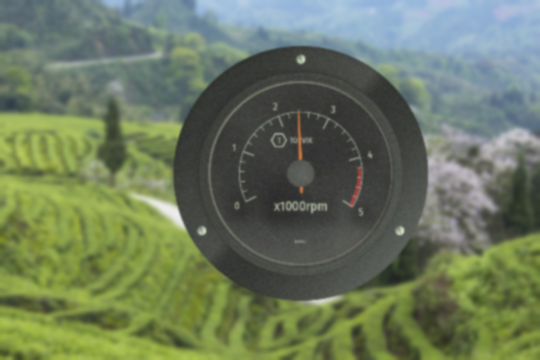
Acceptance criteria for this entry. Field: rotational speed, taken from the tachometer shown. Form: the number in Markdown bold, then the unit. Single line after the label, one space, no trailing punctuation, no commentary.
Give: **2400** rpm
